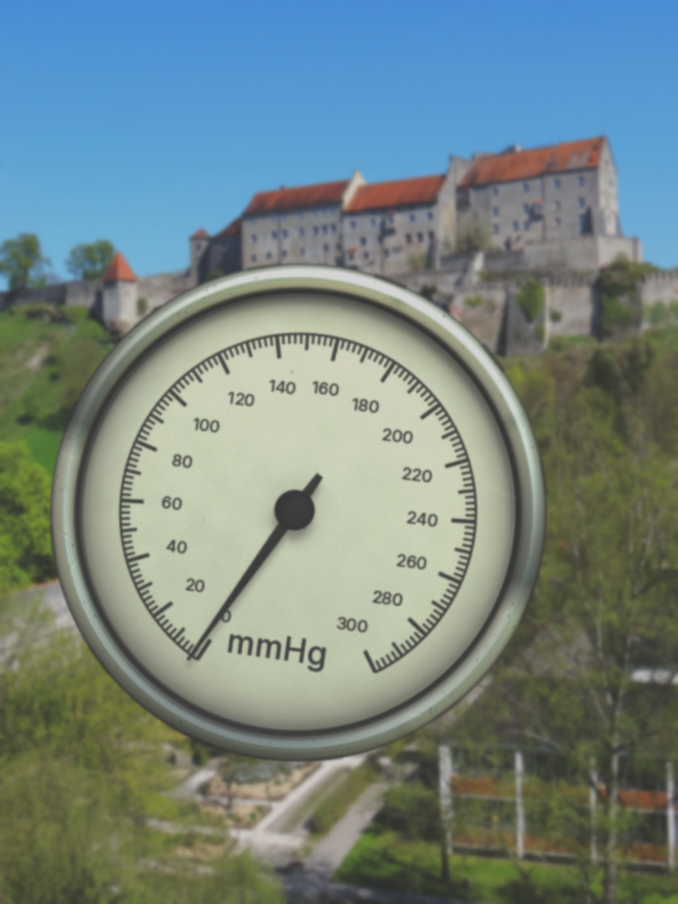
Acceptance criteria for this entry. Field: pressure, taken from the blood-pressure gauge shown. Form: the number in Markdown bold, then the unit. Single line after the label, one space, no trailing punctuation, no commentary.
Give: **2** mmHg
